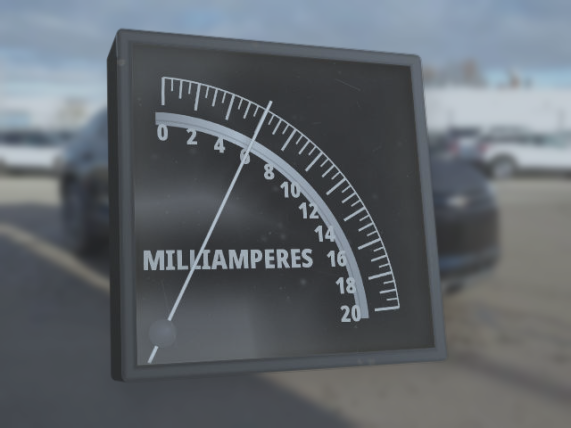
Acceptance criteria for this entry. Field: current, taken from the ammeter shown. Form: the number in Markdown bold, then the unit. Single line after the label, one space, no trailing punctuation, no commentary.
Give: **6** mA
